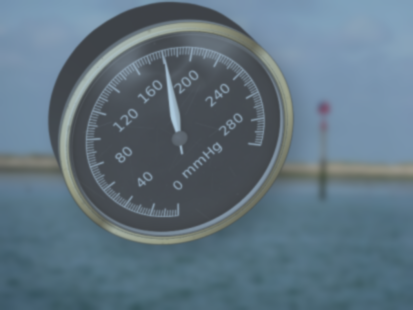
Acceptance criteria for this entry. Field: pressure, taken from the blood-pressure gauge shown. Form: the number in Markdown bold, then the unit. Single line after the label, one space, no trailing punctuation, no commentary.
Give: **180** mmHg
